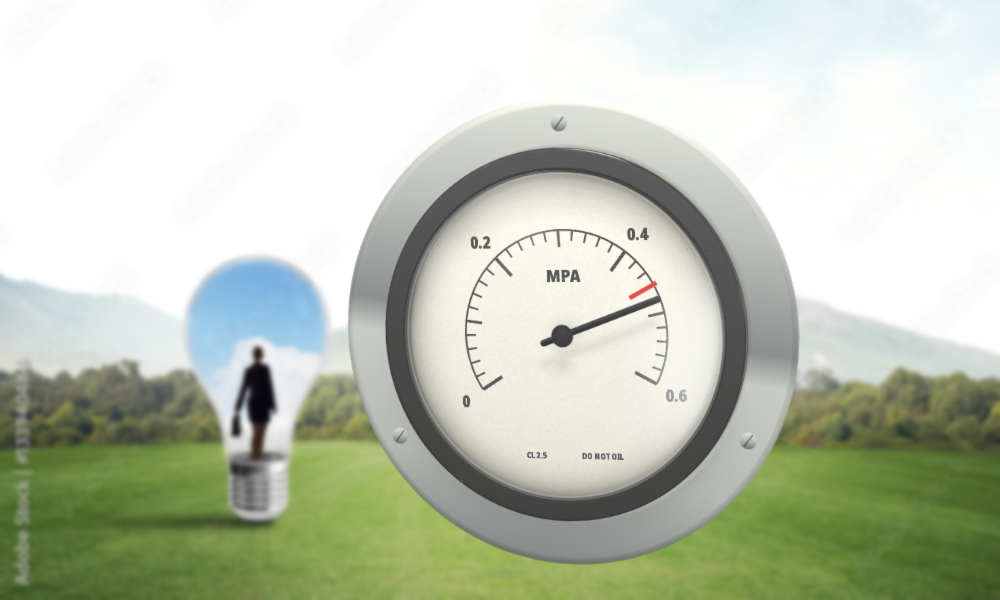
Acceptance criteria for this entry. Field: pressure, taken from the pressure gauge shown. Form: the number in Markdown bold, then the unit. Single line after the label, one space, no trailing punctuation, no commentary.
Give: **0.48** MPa
